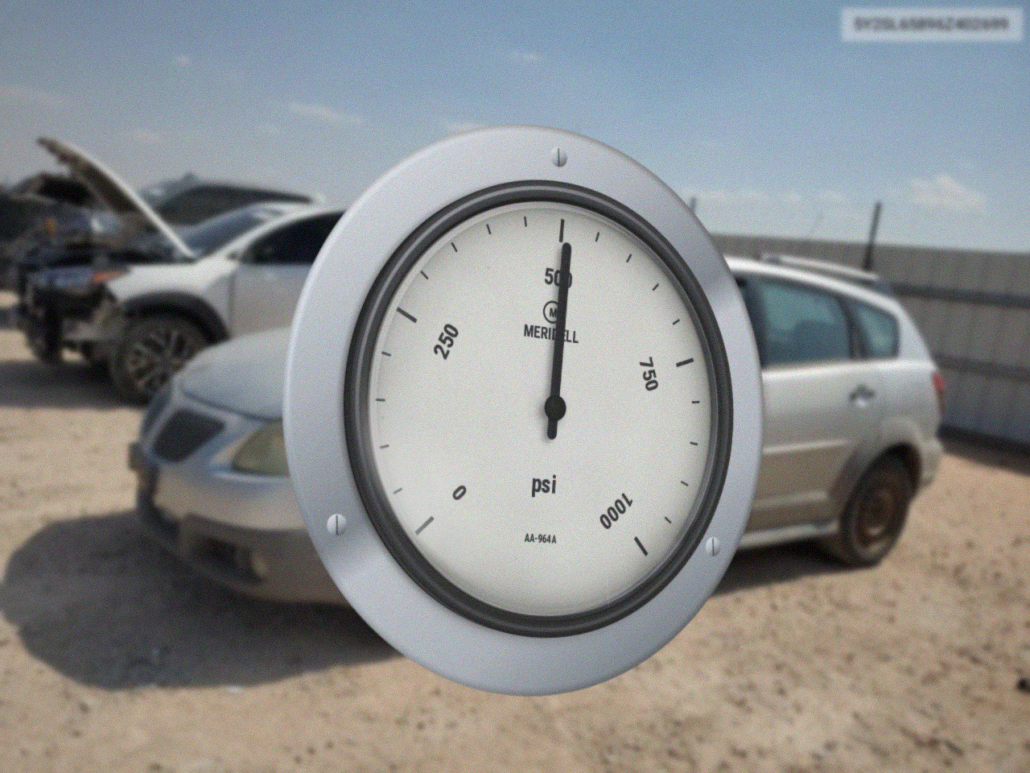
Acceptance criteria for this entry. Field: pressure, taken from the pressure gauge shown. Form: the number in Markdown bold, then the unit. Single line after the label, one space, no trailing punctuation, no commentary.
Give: **500** psi
